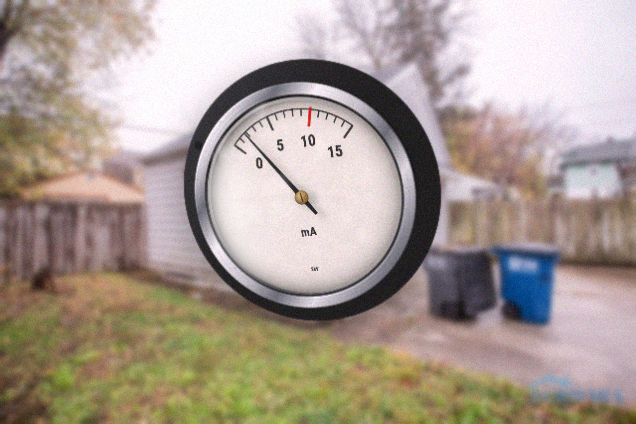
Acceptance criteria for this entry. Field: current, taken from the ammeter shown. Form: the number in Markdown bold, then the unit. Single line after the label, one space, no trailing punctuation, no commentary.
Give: **2** mA
